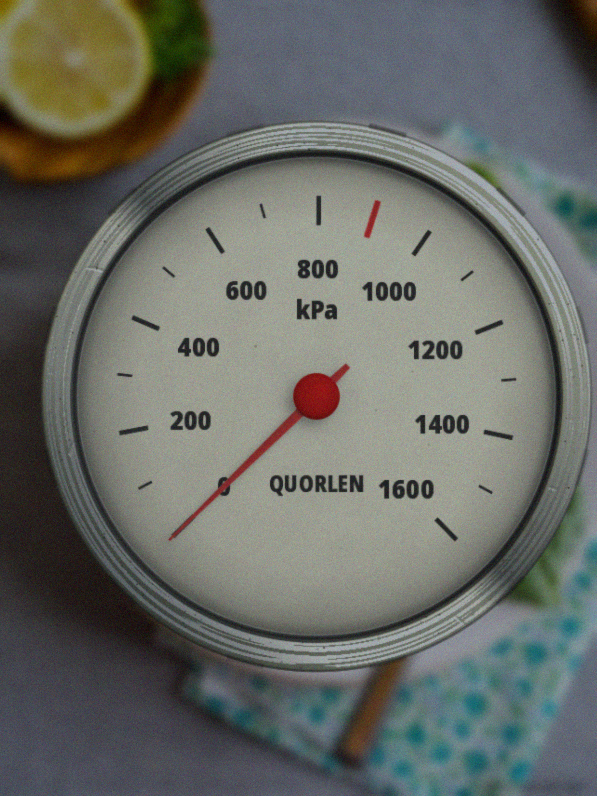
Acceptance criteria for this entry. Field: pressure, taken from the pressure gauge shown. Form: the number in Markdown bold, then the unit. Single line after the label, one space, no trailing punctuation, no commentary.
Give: **0** kPa
